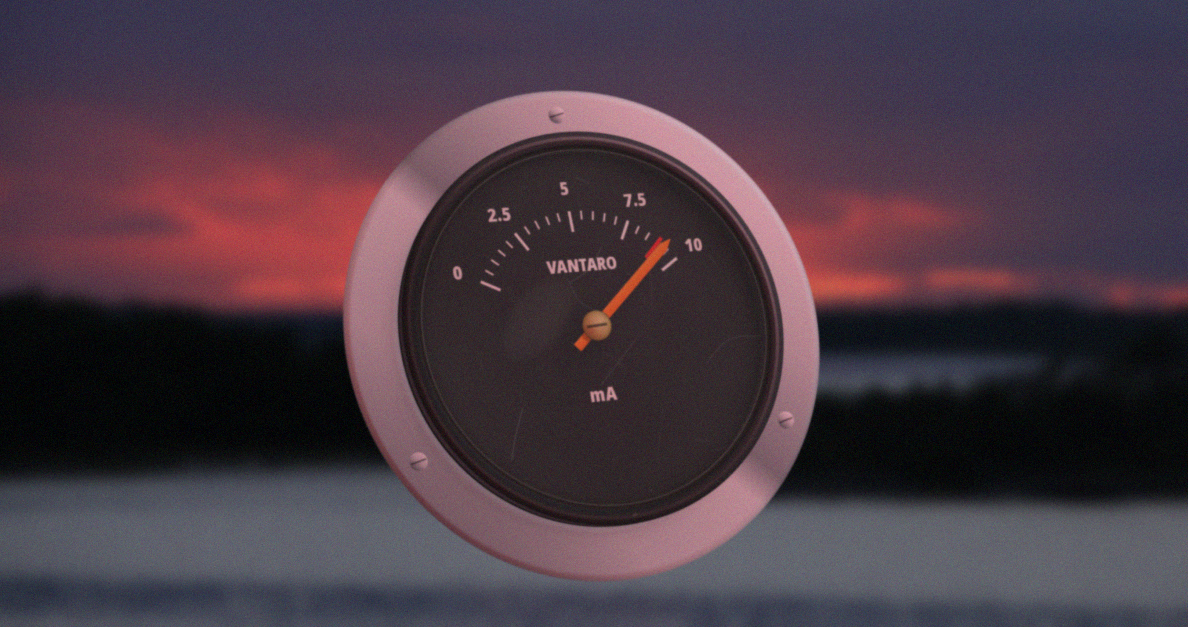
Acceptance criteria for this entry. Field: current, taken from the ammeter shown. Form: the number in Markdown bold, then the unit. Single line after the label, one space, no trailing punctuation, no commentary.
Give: **9.25** mA
